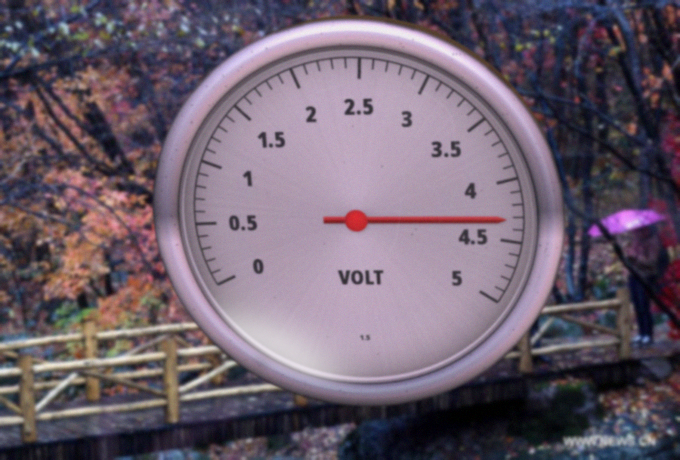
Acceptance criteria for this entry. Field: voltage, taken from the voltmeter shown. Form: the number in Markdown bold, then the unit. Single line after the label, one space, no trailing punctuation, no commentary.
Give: **4.3** V
